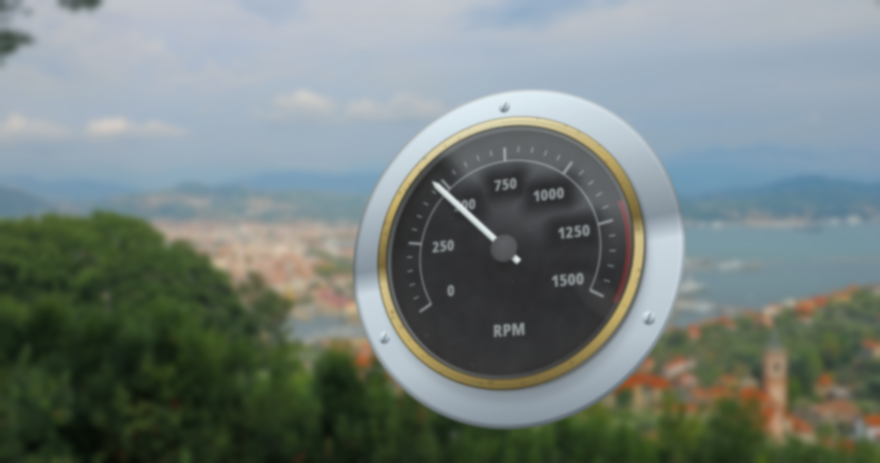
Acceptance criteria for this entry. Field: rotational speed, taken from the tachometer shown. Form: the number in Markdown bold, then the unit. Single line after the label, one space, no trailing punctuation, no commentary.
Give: **475** rpm
